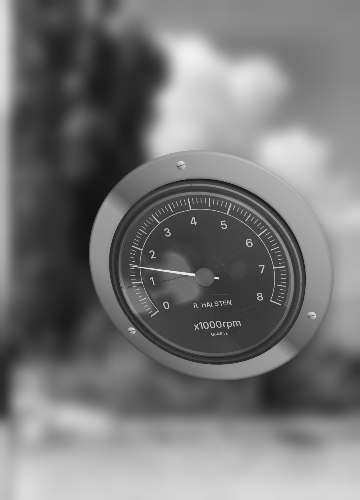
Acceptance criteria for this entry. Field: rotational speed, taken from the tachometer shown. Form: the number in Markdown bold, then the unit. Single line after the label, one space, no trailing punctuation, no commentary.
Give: **1500** rpm
